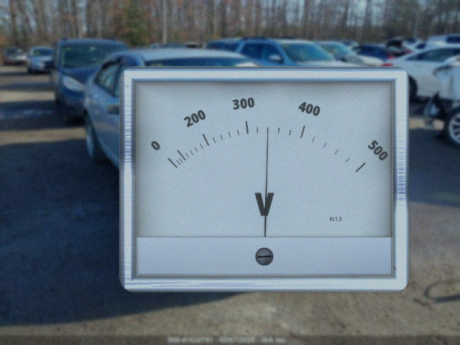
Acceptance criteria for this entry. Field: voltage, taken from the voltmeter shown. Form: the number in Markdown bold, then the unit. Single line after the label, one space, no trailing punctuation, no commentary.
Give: **340** V
